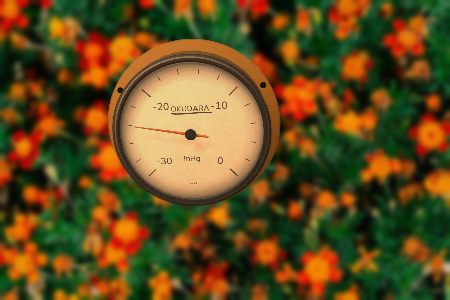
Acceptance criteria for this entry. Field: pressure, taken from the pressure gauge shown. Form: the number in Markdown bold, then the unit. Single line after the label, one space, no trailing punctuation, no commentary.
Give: **-24** inHg
